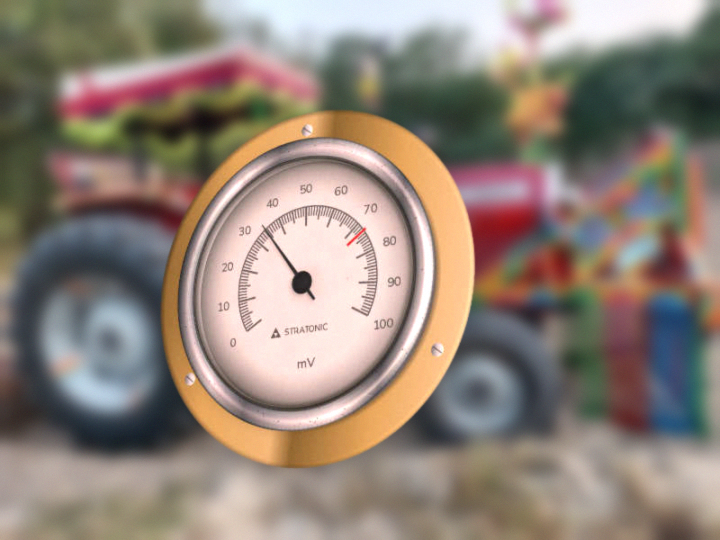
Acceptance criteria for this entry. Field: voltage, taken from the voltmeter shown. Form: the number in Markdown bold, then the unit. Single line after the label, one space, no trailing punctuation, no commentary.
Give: **35** mV
